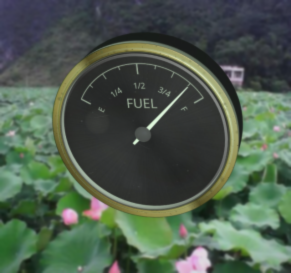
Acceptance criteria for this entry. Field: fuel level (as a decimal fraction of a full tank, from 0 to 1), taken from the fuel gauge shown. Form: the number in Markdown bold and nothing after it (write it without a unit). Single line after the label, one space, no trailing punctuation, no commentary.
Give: **0.875**
